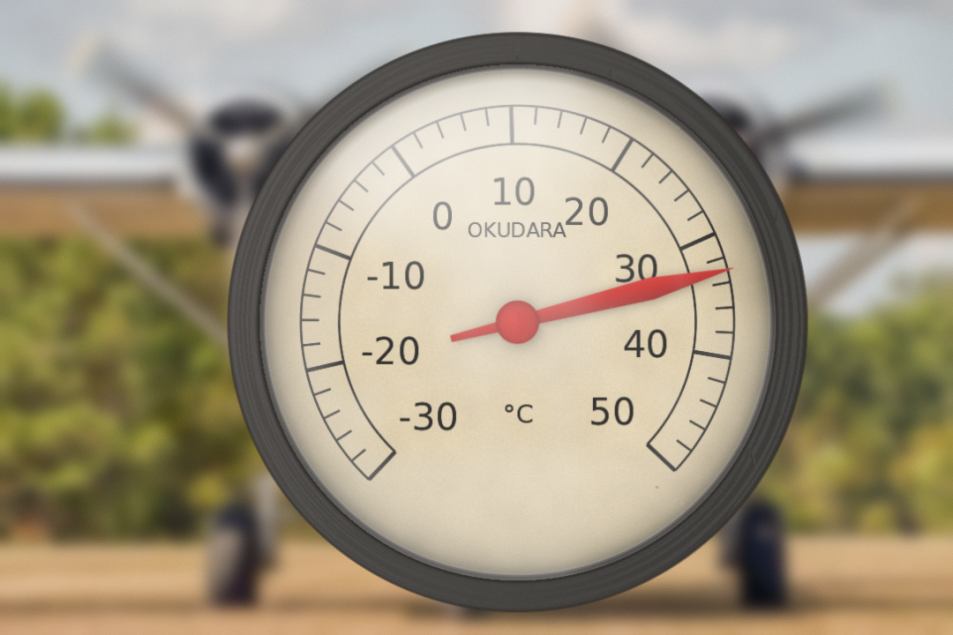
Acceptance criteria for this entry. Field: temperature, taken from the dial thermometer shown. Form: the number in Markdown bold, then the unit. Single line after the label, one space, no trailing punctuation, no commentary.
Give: **33** °C
